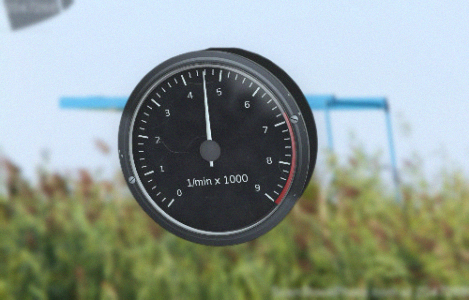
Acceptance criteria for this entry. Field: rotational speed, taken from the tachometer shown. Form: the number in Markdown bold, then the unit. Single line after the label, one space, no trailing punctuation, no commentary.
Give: **4600** rpm
